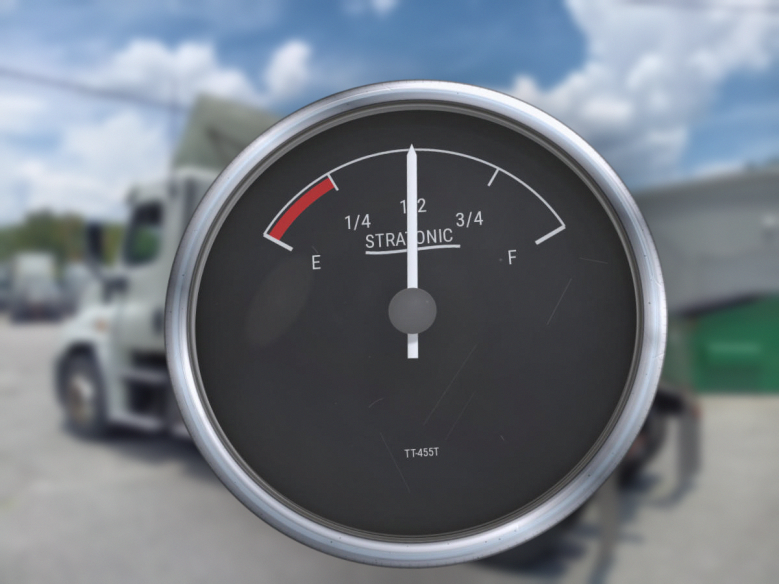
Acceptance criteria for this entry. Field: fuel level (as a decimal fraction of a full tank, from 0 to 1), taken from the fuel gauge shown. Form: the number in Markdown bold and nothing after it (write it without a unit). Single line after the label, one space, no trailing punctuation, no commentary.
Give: **0.5**
